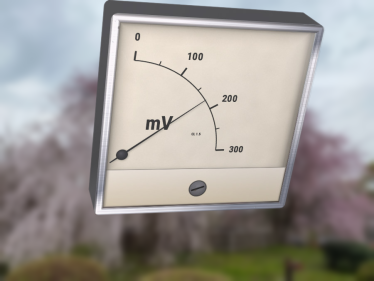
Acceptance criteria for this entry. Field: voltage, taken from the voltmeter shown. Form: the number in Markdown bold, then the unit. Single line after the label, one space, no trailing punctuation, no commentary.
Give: **175** mV
